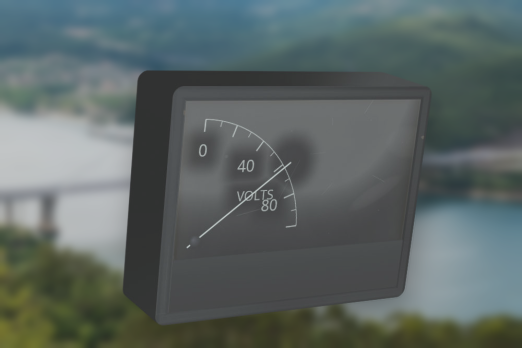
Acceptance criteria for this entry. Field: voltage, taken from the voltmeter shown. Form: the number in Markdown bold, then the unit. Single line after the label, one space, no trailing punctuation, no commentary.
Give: **60** V
